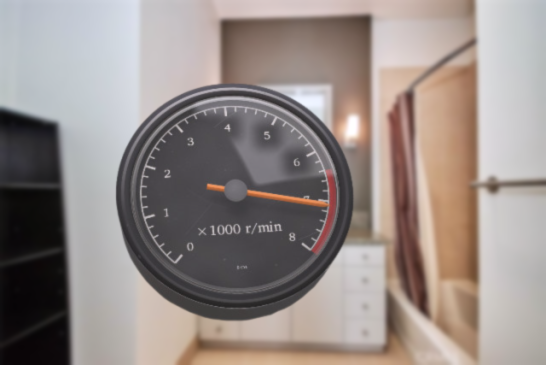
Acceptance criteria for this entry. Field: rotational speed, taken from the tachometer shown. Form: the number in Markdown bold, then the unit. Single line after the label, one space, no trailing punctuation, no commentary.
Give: **7100** rpm
